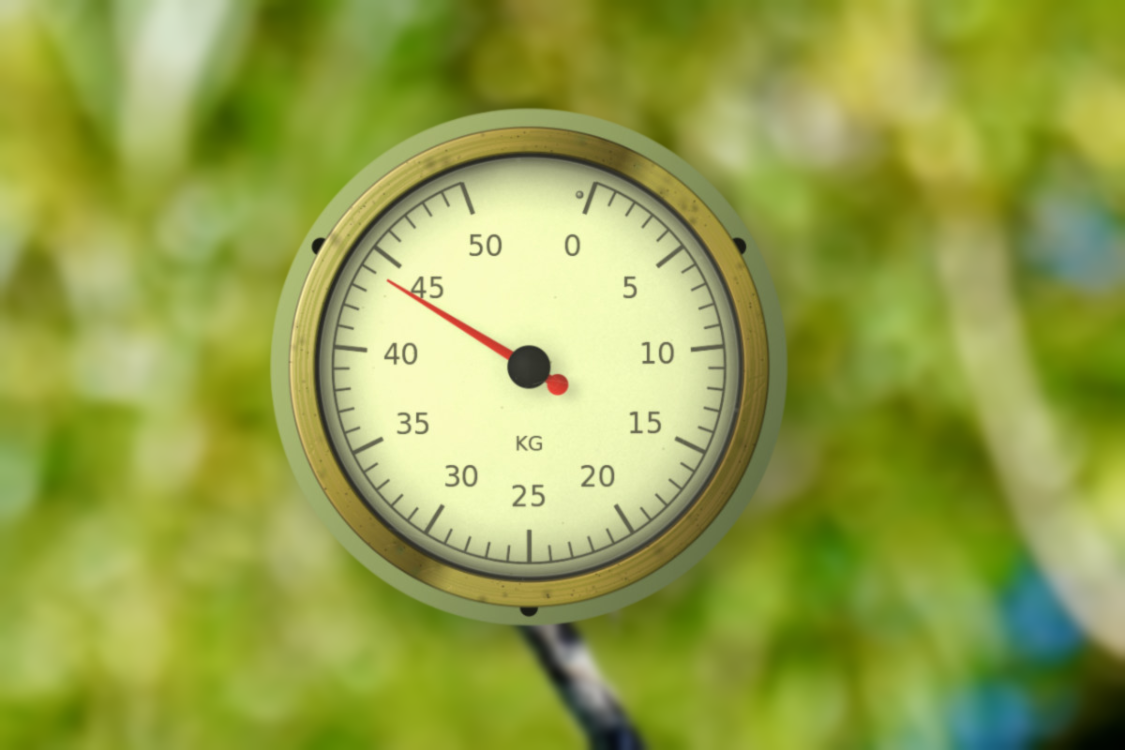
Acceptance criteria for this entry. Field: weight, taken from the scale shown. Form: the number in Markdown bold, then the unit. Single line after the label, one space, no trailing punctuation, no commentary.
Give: **44** kg
